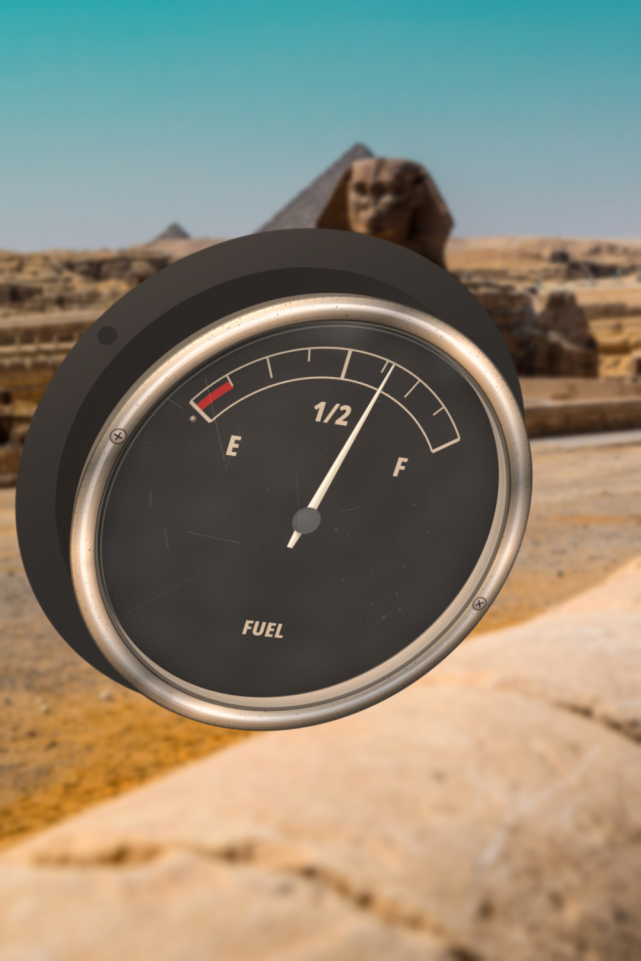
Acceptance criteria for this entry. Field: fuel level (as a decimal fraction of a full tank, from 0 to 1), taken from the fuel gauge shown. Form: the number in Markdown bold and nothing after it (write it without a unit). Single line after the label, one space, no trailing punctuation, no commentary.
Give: **0.625**
